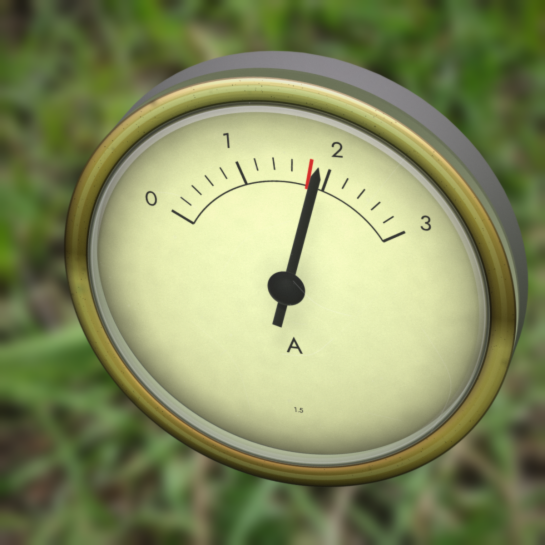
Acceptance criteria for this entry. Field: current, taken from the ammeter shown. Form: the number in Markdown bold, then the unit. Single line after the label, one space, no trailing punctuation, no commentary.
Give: **1.9** A
